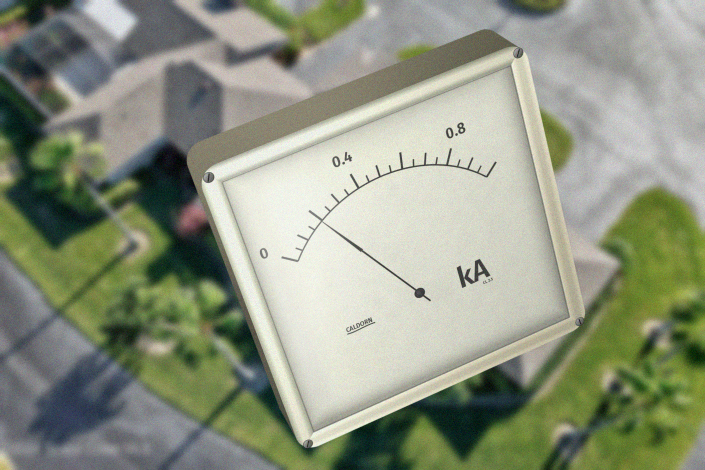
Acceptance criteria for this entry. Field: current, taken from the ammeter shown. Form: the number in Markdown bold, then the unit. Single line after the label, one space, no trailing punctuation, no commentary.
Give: **0.2** kA
